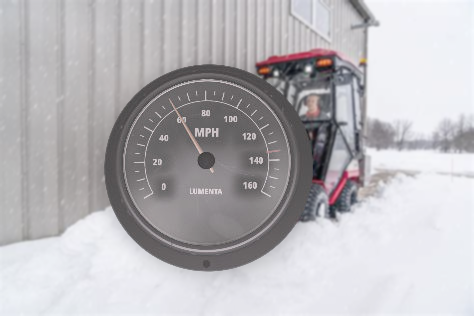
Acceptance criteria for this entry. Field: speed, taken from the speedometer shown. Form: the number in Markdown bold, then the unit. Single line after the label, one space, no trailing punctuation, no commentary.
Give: **60** mph
